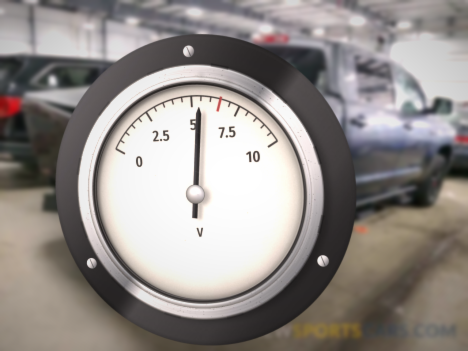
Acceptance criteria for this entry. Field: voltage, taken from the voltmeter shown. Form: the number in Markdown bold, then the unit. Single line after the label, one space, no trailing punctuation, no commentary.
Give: **5.5** V
